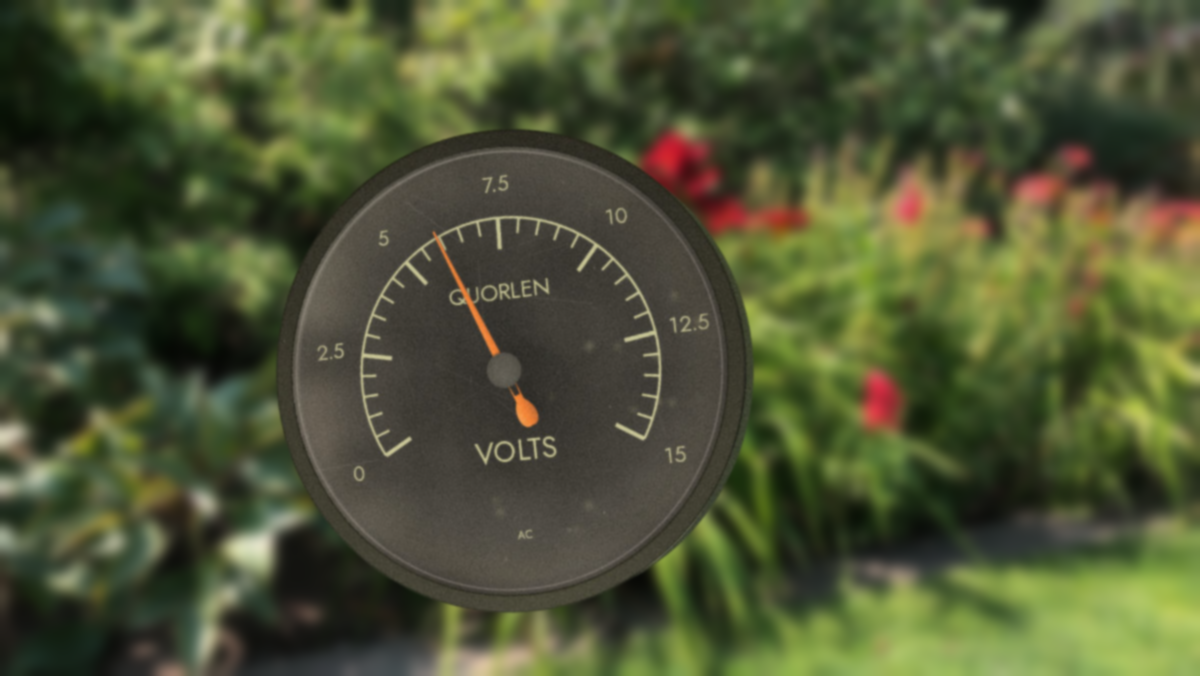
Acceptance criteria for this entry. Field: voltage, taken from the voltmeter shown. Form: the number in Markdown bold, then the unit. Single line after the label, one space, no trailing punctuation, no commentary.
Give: **6** V
